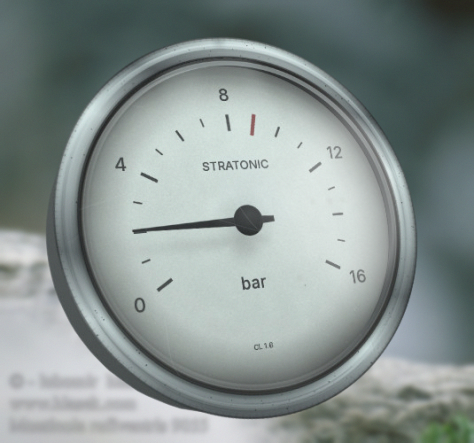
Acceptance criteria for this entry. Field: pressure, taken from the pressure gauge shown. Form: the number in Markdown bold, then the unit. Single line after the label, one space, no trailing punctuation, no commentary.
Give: **2** bar
